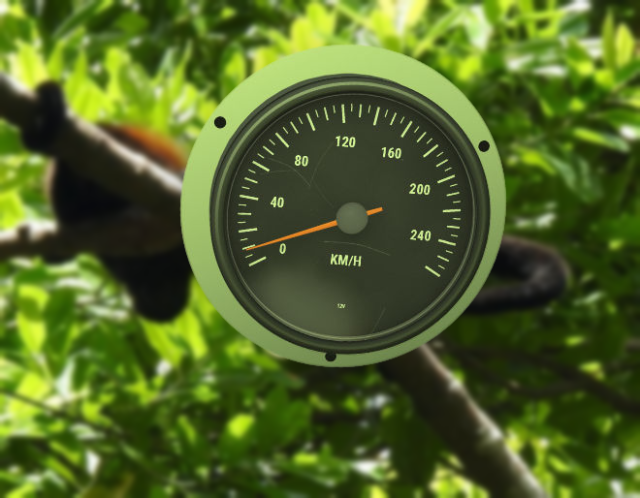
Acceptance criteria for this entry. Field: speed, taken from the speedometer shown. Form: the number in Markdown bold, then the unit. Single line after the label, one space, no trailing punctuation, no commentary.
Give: **10** km/h
